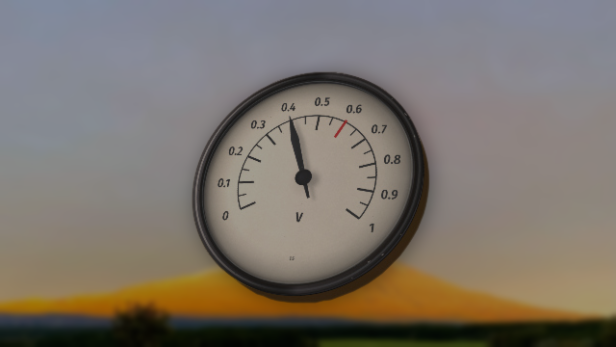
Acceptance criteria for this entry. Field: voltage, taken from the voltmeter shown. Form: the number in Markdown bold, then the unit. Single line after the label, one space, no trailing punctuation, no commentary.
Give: **0.4** V
